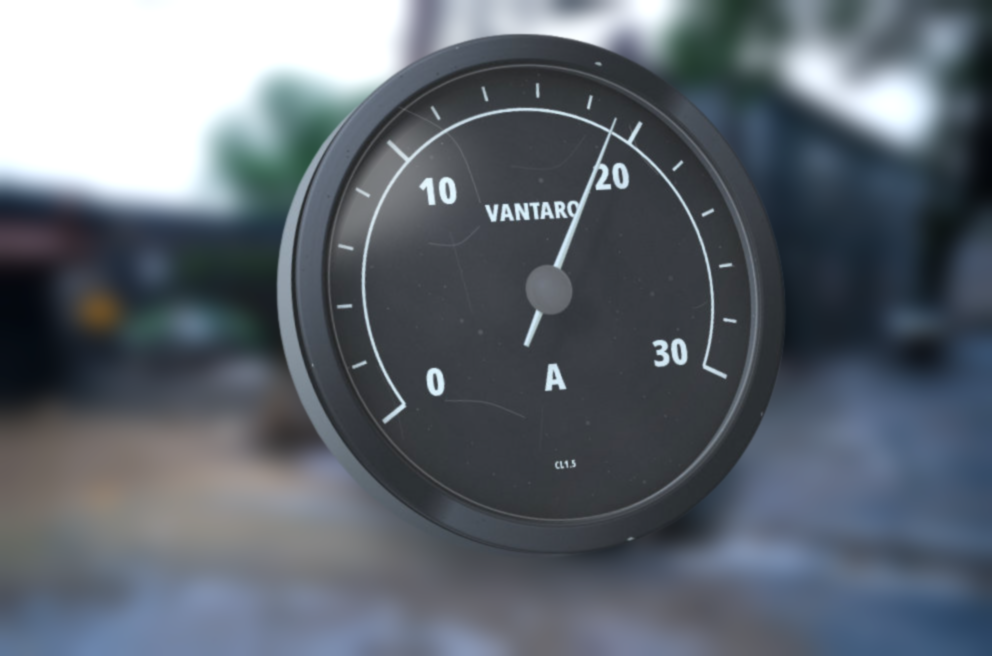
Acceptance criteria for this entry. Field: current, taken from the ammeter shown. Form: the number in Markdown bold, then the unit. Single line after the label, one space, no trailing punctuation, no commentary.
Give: **19** A
